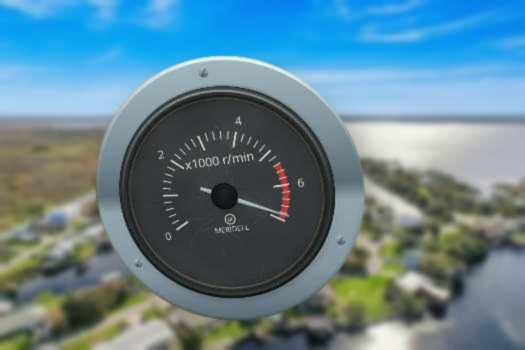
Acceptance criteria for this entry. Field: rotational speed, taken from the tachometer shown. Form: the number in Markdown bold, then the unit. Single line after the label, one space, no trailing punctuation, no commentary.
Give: **6800** rpm
